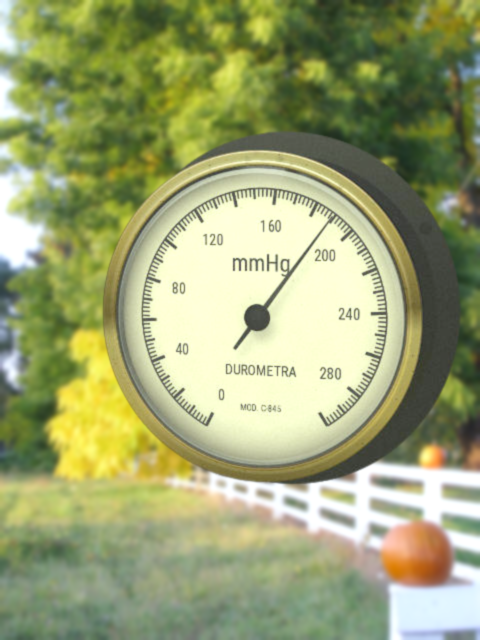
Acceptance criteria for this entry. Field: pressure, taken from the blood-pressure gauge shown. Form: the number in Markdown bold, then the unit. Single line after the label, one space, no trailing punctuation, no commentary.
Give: **190** mmHg
